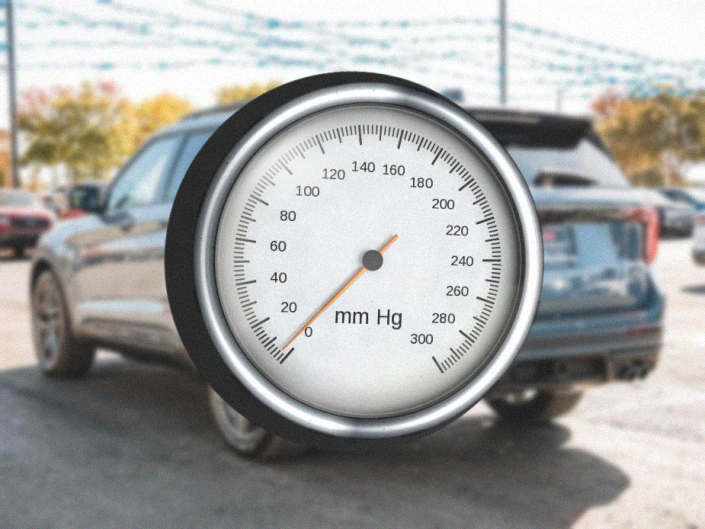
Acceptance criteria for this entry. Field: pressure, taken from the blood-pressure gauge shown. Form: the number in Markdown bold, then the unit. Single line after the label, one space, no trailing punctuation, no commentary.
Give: **4** mmHg
